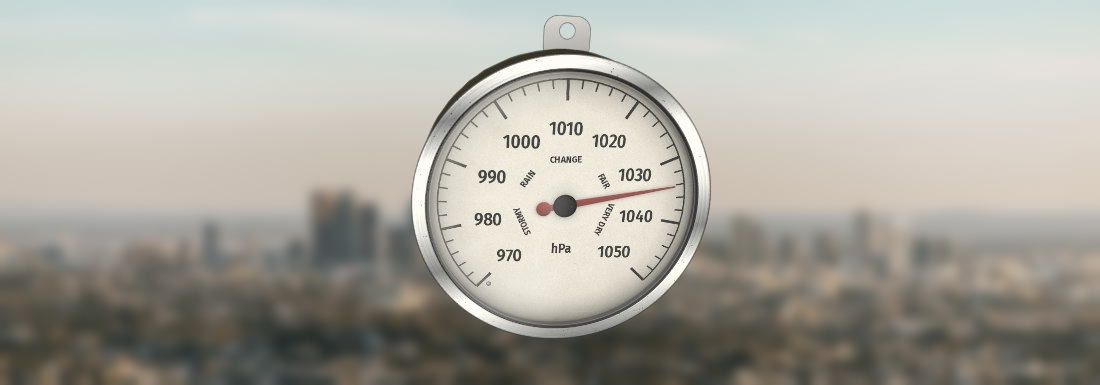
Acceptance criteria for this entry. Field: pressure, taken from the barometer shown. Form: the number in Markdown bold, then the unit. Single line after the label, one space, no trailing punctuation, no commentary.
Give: **1034** hPa
